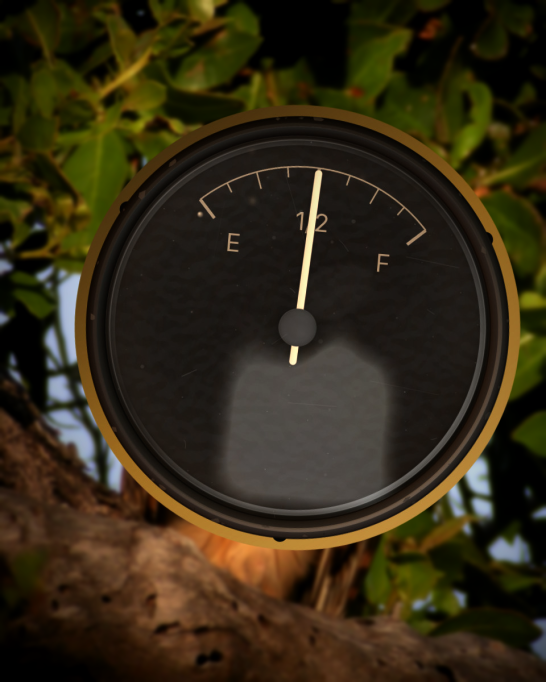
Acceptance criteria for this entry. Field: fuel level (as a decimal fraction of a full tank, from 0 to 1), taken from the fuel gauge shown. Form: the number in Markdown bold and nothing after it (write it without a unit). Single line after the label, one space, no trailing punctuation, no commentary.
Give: **0.5**
